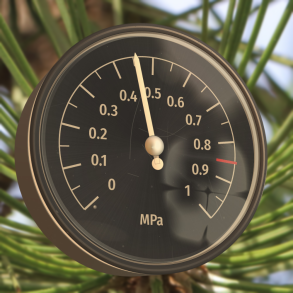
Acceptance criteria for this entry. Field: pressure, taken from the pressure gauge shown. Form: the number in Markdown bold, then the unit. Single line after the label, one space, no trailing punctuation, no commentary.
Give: **0.45** MPa
